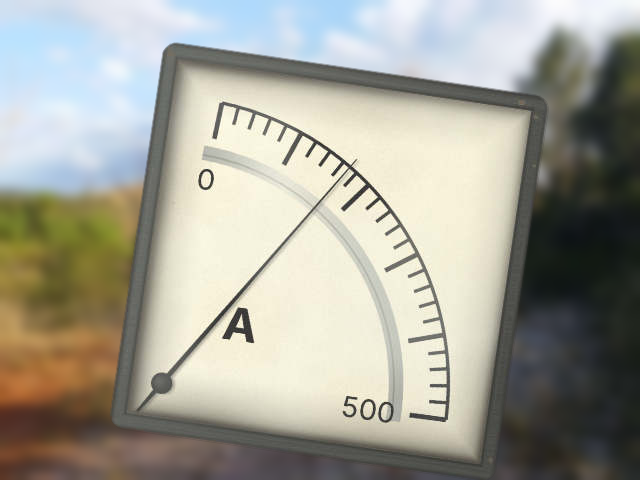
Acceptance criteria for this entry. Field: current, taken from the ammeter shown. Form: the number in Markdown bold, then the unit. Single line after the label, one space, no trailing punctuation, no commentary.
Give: **170** A
